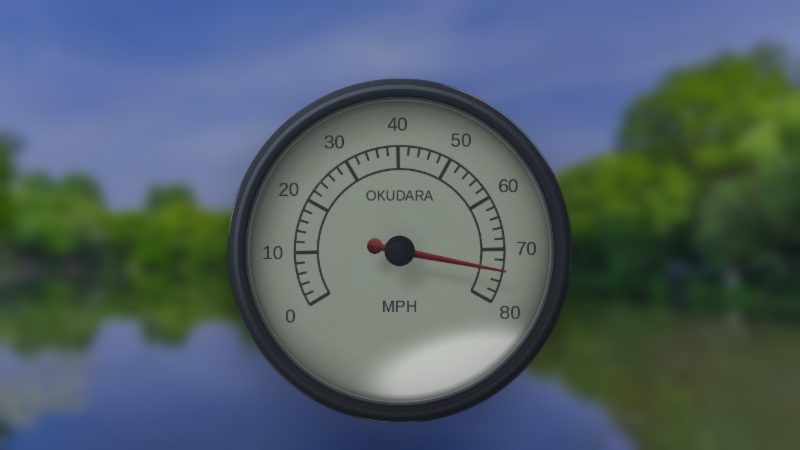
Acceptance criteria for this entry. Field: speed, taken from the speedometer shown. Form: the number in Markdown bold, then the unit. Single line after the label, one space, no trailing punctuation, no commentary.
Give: **74** mph
